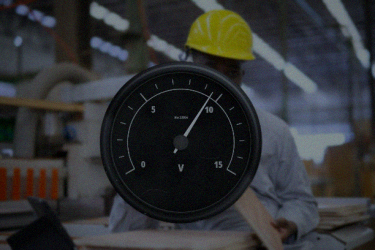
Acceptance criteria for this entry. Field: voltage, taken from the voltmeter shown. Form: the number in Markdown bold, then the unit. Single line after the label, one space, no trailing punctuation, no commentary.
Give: **9.5** V
